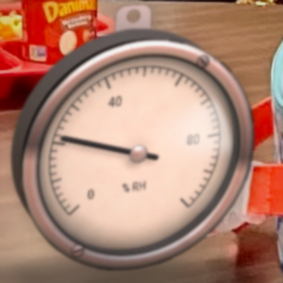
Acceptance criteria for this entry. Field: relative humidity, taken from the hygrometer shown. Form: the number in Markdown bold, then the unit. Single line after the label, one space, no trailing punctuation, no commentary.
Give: **22** %
